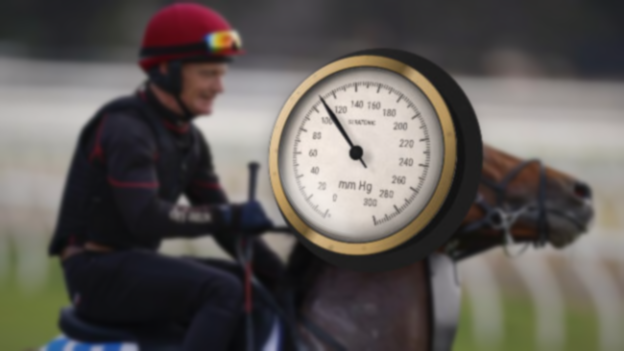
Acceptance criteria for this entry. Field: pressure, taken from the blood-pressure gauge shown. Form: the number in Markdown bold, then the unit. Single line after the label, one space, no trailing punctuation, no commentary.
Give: **110** mmHg
